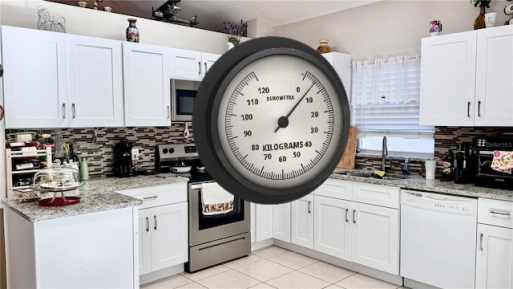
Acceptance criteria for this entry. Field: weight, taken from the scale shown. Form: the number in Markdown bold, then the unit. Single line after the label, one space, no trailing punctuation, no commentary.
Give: **5** kg
